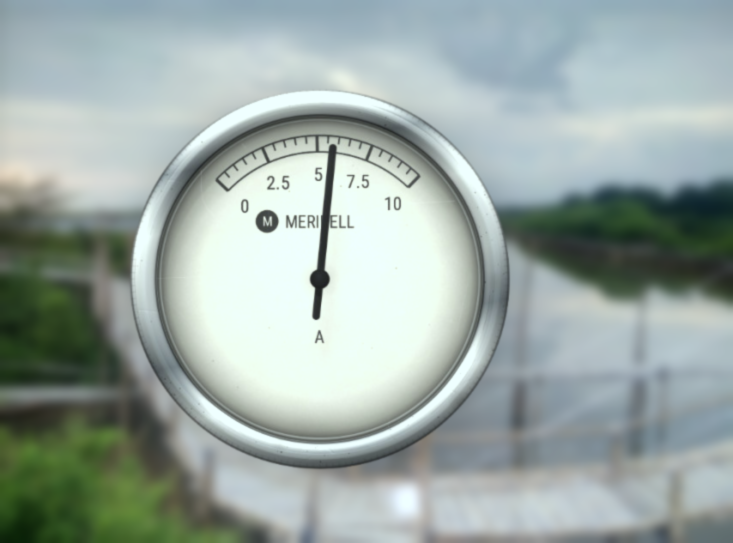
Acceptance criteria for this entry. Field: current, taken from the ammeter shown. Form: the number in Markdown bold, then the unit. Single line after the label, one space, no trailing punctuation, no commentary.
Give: **5.75** A
